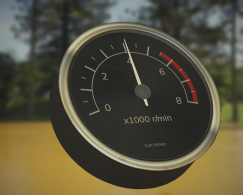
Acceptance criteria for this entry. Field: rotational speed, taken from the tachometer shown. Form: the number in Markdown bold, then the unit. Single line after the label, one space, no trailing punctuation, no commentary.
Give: **4000** rpm
